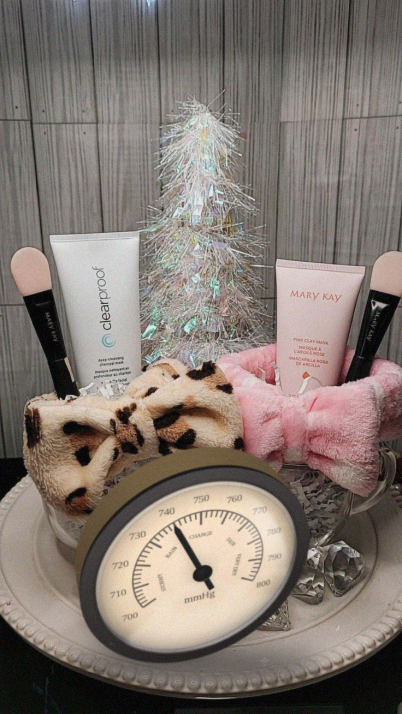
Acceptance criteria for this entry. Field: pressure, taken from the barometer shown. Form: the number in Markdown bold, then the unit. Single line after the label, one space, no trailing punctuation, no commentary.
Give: **740** mmHg
